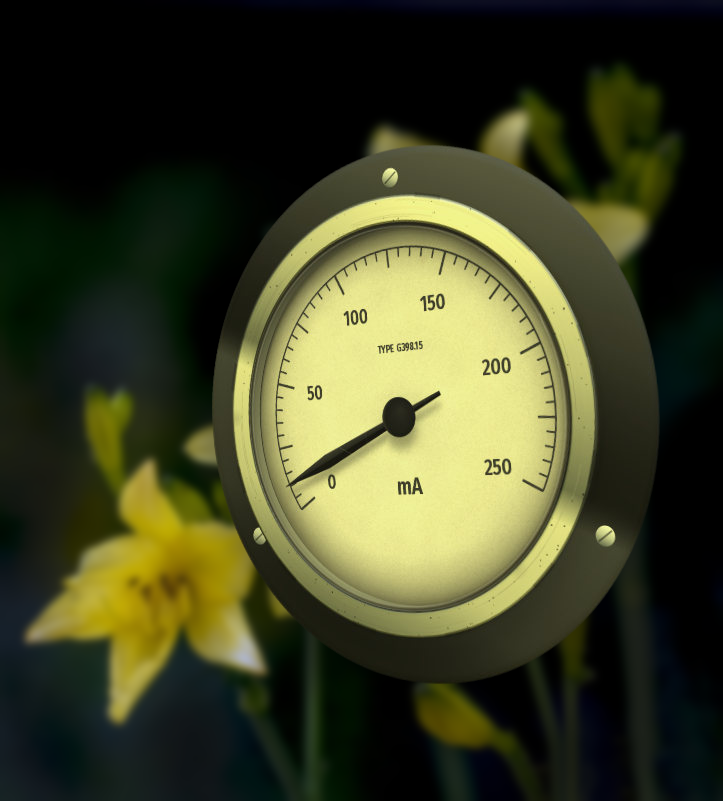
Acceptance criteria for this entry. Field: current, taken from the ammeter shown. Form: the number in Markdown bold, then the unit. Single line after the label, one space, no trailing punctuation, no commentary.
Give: **10** mA
